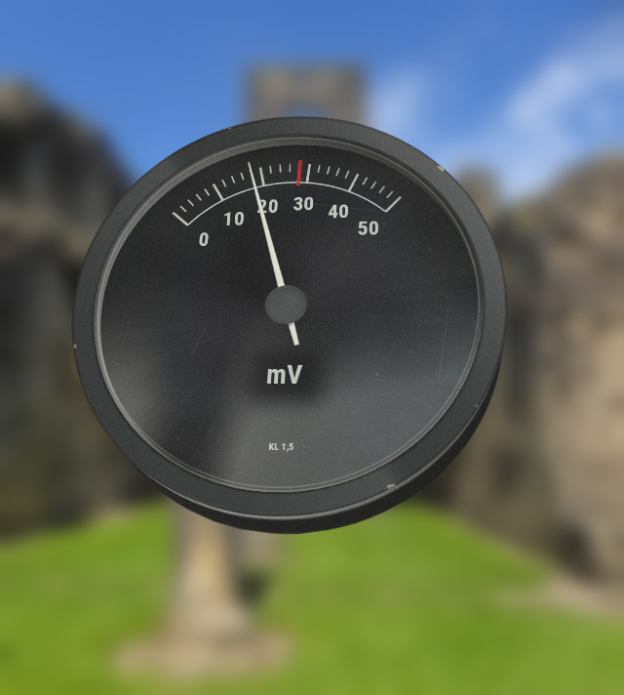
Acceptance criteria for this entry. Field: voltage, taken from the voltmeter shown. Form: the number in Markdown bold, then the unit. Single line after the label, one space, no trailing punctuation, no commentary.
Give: **18** mV
